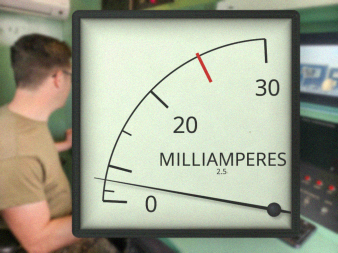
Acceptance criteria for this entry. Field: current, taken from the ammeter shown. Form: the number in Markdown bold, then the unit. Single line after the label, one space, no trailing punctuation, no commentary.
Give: **7.5** mA
